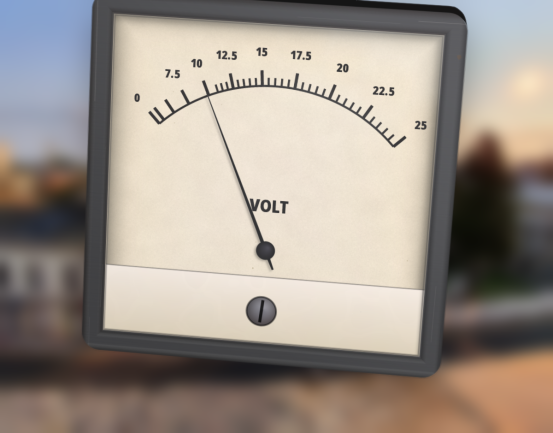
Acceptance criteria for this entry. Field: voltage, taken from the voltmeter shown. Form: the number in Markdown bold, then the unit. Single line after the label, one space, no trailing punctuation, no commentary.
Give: **10** V
